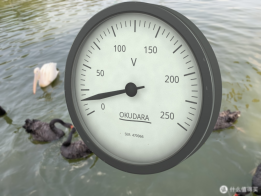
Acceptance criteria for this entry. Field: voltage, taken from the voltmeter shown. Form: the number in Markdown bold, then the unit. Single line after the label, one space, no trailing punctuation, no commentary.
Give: **15** V
